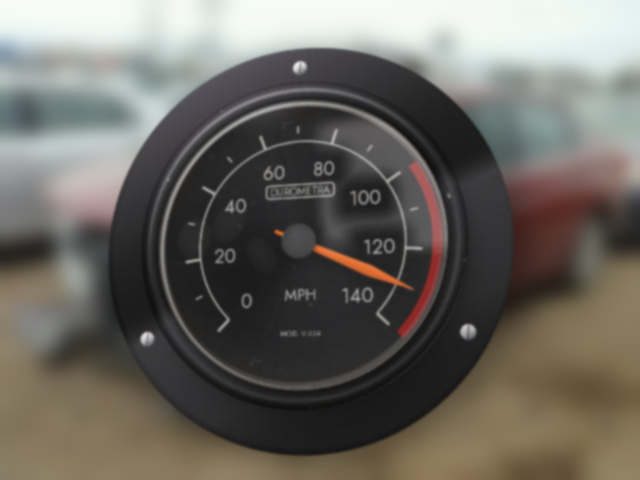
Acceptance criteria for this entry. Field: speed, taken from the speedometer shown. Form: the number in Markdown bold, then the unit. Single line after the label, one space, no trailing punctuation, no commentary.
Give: **130** mph
